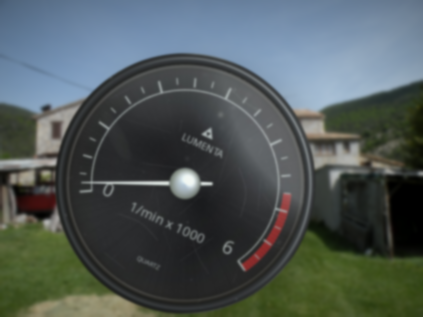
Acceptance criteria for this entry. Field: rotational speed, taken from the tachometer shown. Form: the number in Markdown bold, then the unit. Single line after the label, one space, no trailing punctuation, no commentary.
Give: **125** rpm
